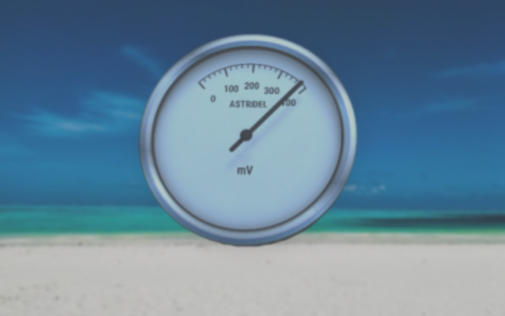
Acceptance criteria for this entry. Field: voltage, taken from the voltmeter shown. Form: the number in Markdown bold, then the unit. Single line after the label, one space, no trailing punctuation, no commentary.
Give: **380** mV
